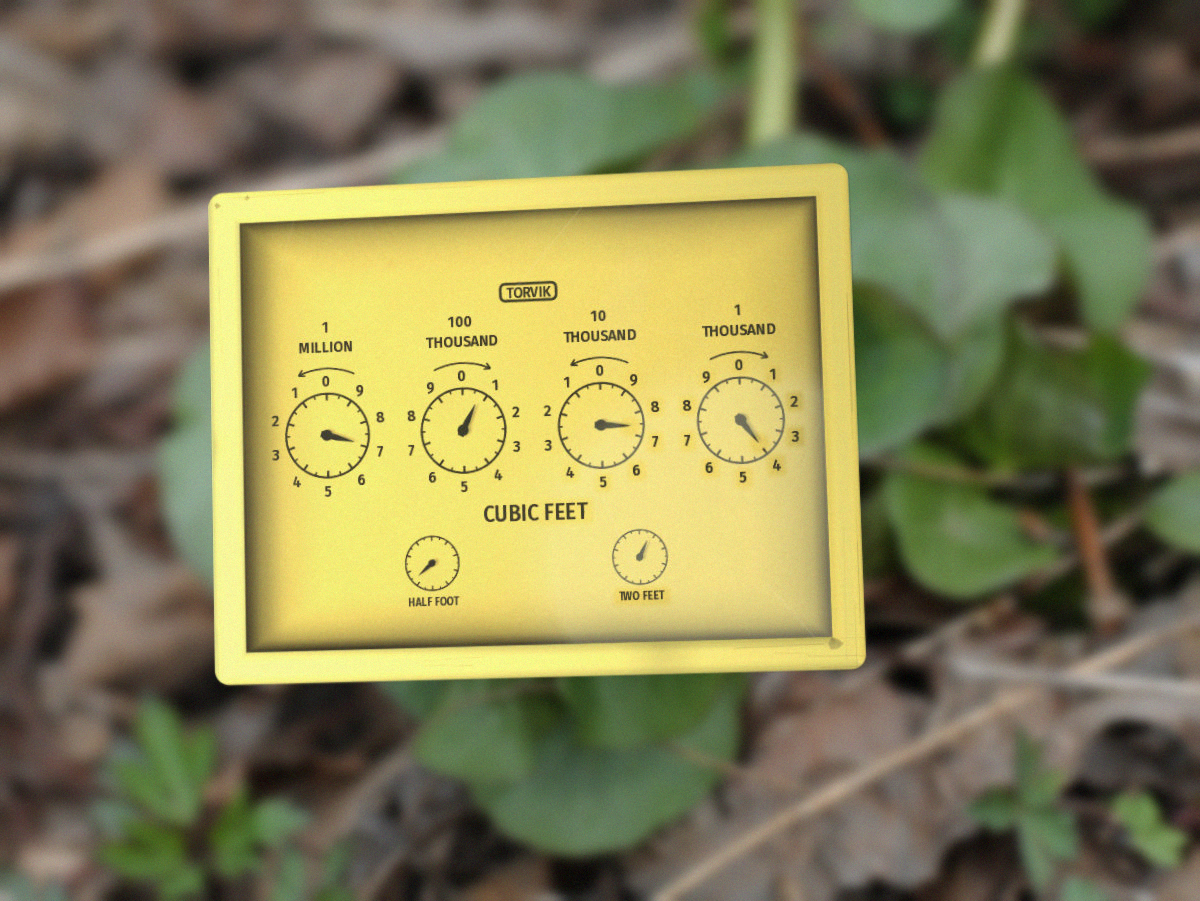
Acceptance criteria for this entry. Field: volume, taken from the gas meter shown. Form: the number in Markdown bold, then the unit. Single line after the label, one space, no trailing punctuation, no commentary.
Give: **707400** ft³
